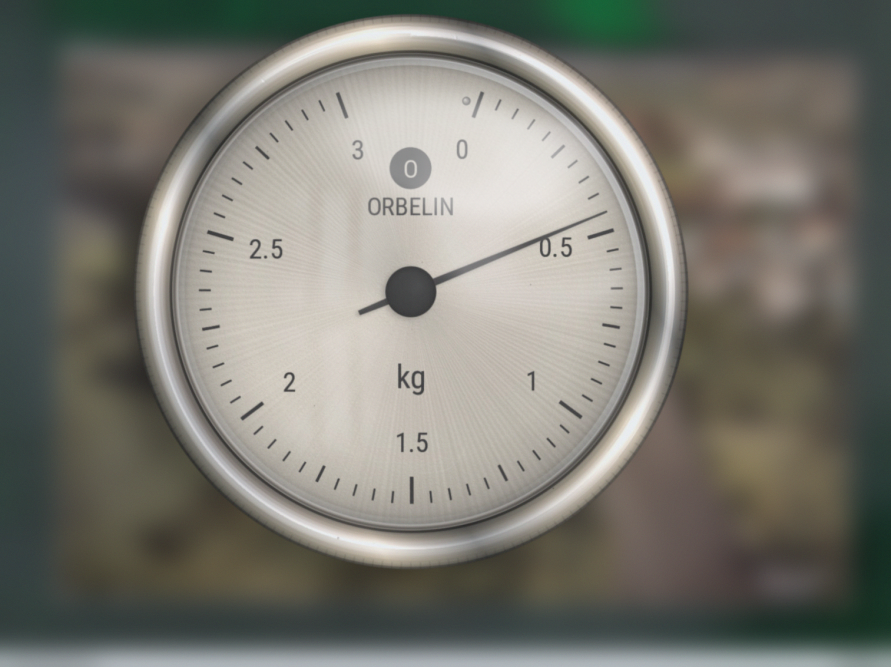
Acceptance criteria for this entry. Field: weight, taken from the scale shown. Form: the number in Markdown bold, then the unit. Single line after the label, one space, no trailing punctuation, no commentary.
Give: **0.45** kg
